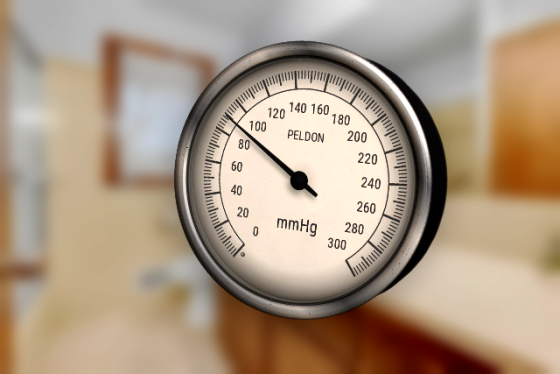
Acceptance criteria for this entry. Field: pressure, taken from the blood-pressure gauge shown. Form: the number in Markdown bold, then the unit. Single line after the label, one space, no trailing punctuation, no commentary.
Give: **90** mmHg
